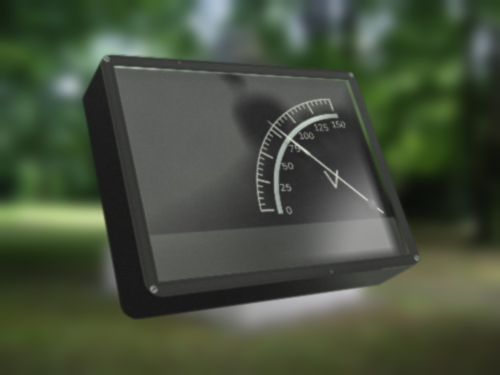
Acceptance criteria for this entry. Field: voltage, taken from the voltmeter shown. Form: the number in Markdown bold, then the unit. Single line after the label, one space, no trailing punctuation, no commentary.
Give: **75** V
